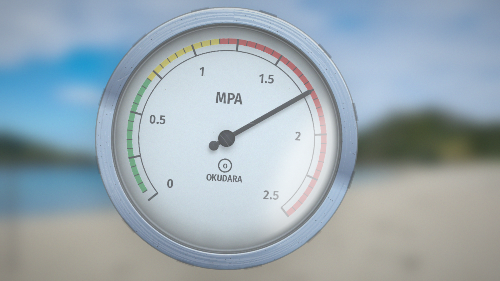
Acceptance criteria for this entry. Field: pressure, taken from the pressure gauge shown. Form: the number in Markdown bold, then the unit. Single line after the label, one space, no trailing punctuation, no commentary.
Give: **1.75** MPa
